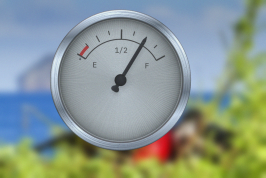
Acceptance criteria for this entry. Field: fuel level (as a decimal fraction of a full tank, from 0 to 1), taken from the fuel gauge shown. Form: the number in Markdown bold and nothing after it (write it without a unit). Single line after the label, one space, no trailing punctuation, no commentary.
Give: **0.75**
